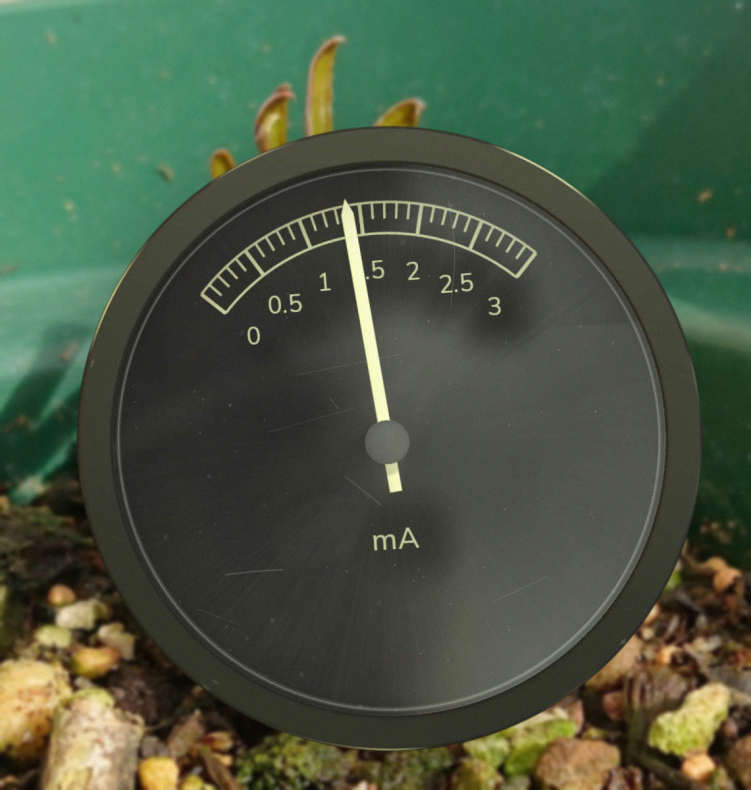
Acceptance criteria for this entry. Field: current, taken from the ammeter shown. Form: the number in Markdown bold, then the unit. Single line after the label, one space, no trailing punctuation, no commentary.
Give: **1.4** mA
